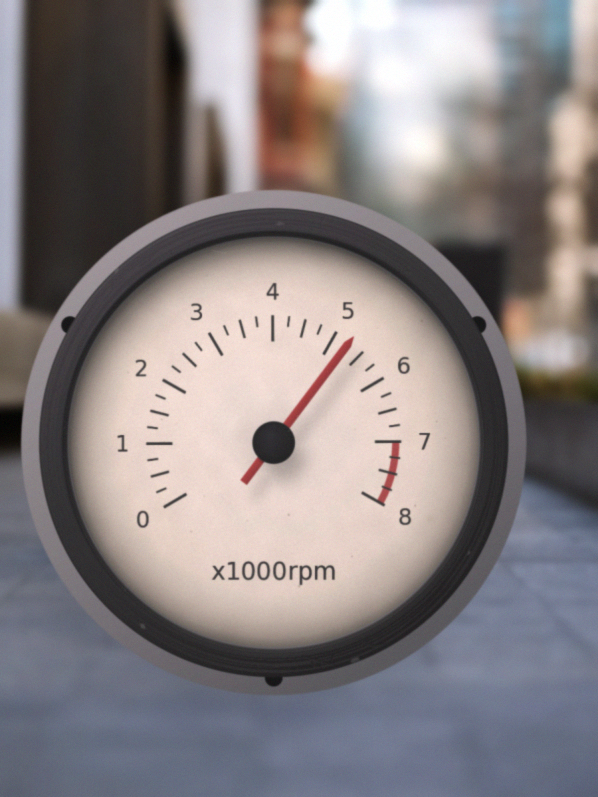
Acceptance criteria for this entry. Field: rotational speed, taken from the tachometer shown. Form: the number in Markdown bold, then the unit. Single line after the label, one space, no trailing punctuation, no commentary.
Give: **5250** rpm
